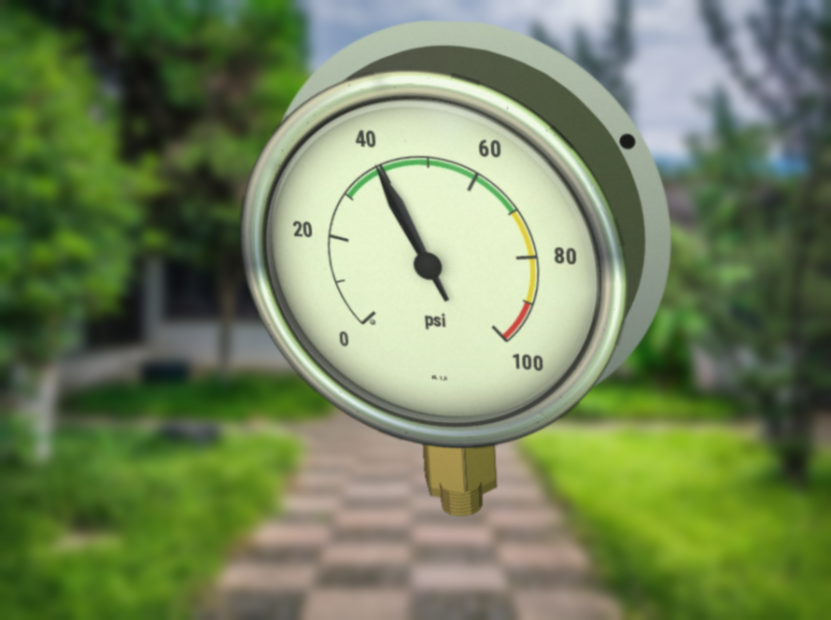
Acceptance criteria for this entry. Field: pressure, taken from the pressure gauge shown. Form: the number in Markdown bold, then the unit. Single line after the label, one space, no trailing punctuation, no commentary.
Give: **40** psi
